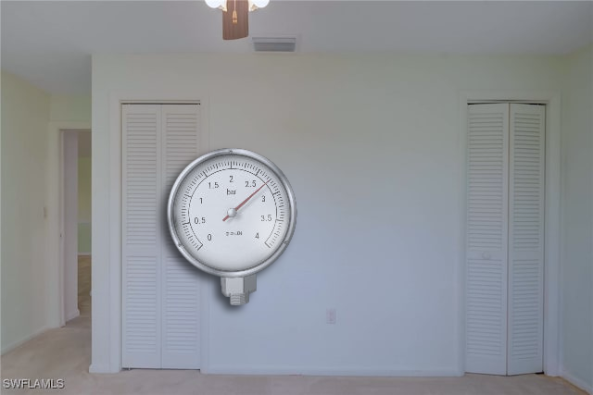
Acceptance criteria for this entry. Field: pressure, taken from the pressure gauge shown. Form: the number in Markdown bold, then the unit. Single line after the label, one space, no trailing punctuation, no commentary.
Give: **2.75** bar
